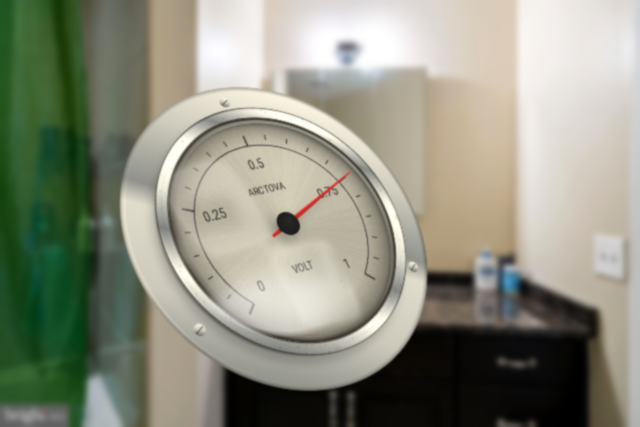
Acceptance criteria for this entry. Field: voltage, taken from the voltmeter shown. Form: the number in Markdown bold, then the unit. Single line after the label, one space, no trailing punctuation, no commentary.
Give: **0.75** V
